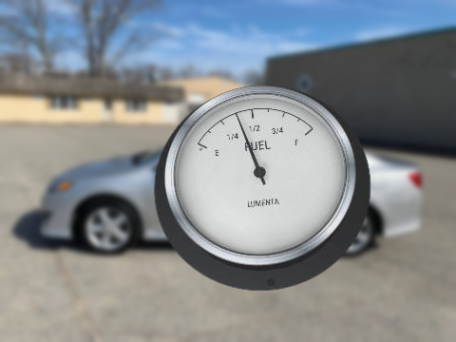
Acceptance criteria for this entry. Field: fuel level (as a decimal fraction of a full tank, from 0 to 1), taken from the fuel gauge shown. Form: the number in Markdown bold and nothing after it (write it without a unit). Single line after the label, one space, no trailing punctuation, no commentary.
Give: **0.375**
